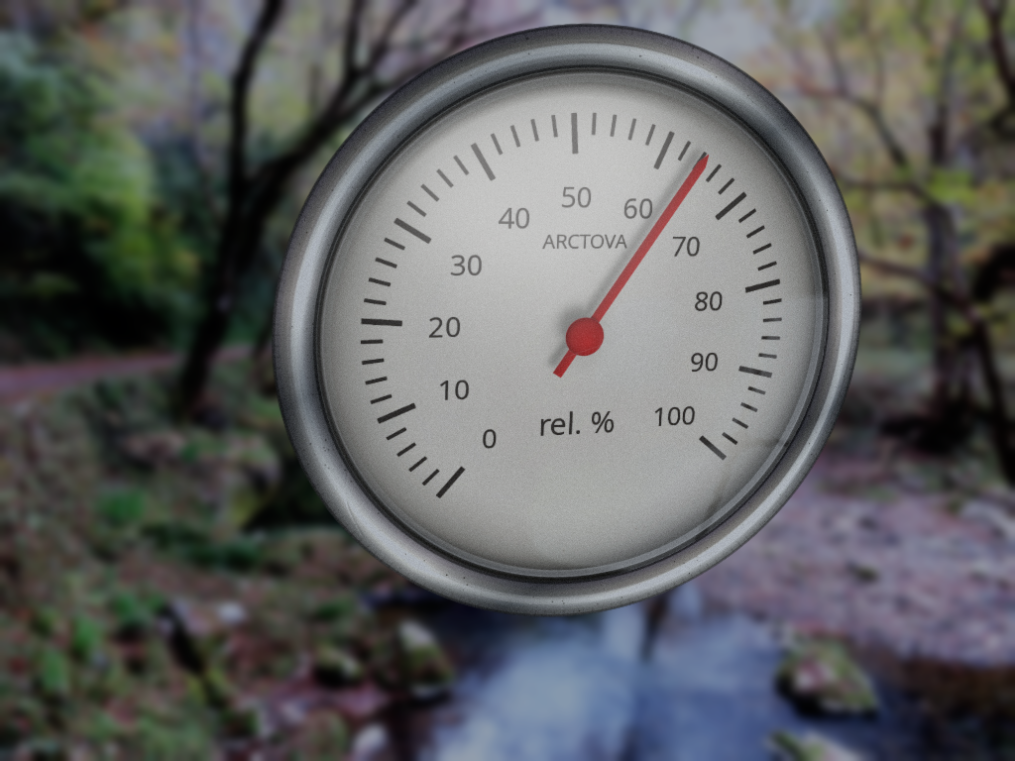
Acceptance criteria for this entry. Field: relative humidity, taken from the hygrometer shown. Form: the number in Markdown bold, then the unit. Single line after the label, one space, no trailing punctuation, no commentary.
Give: **64** %
